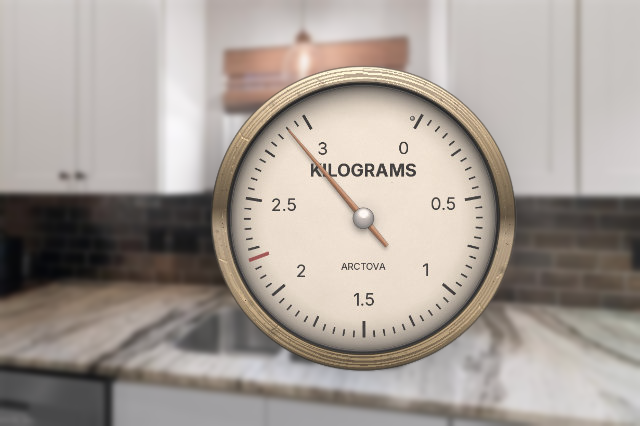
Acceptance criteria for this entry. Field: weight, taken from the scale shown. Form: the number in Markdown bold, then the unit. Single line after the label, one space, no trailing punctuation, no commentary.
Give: **2.9** kg
